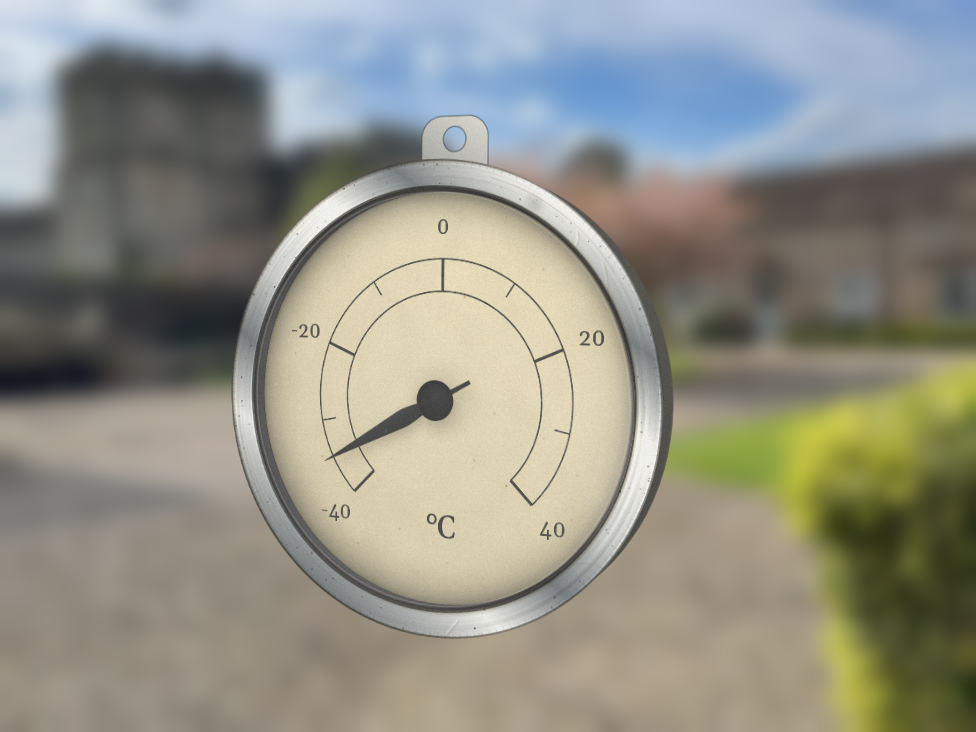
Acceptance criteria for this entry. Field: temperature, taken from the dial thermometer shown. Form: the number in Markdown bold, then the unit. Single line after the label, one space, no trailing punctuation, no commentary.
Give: **-35** °C
